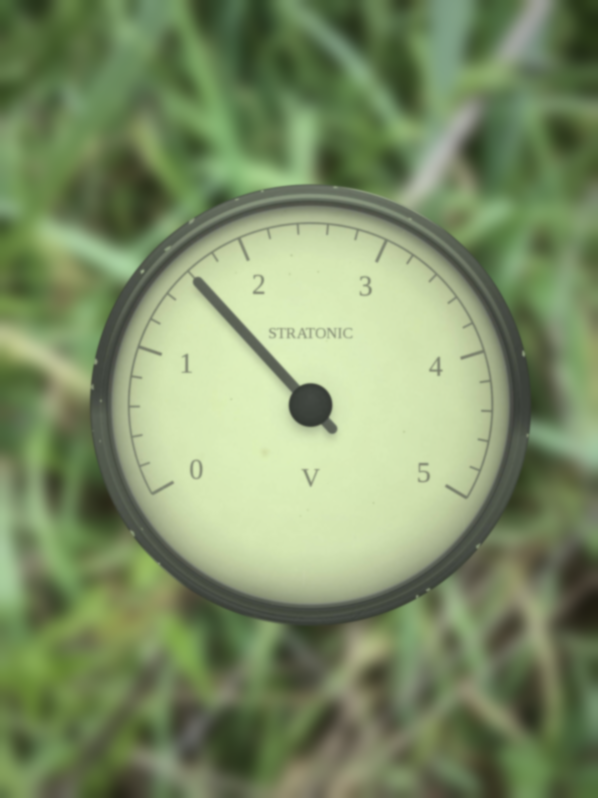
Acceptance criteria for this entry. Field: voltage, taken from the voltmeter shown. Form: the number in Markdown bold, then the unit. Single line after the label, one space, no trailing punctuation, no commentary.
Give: **1.6** V
